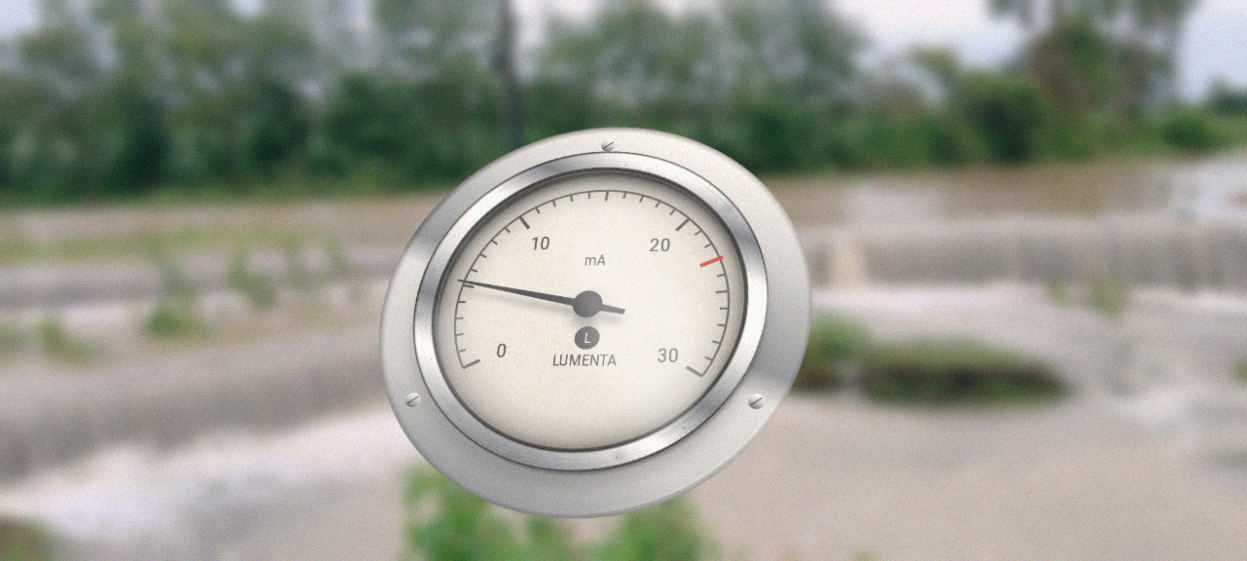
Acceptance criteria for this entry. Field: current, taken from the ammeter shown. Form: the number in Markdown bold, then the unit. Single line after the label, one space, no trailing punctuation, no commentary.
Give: **5** mA
